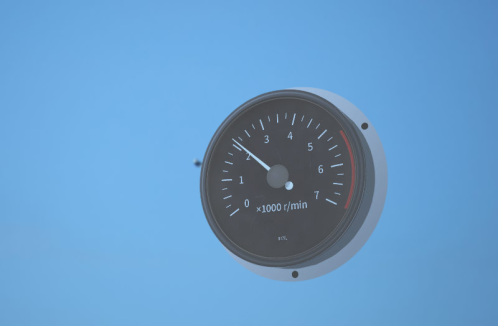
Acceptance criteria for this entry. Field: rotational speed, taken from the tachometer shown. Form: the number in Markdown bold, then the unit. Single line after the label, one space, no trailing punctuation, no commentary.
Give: **2125** rpm
